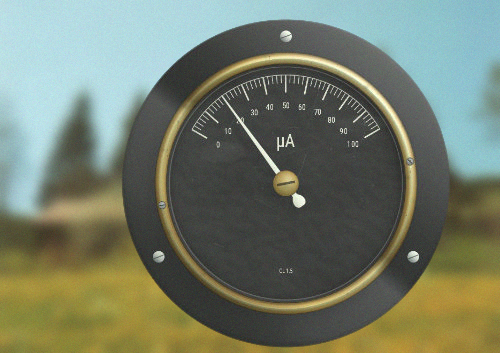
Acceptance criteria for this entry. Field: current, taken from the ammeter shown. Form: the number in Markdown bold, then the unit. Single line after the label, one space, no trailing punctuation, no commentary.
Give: **20** µA
